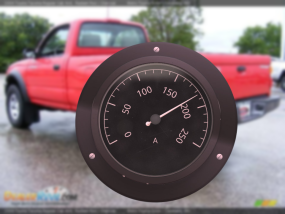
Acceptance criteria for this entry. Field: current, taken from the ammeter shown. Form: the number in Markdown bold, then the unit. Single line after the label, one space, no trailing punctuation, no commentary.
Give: **185** A
